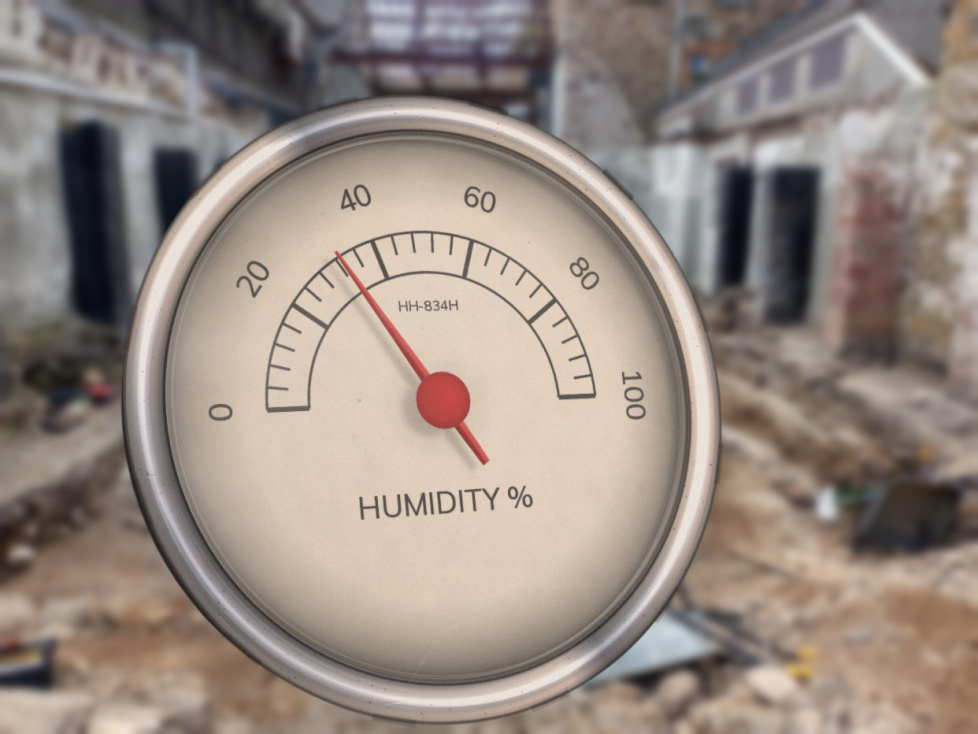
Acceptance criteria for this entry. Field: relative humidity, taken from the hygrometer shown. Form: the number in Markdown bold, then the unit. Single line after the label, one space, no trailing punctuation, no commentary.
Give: **32** %
